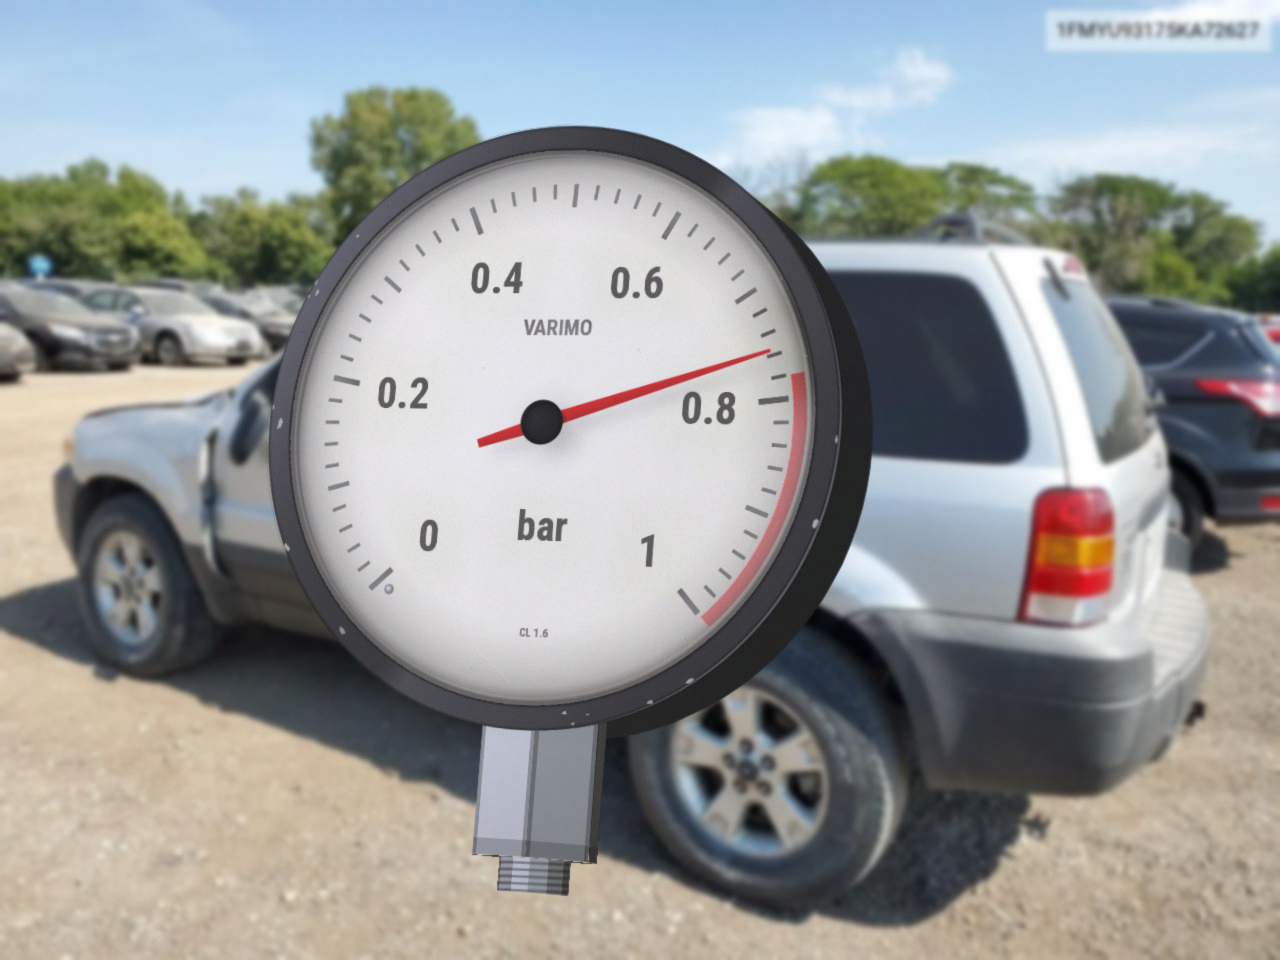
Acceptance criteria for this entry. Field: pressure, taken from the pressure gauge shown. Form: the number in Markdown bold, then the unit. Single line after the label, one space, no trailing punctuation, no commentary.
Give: **0.76** bar
